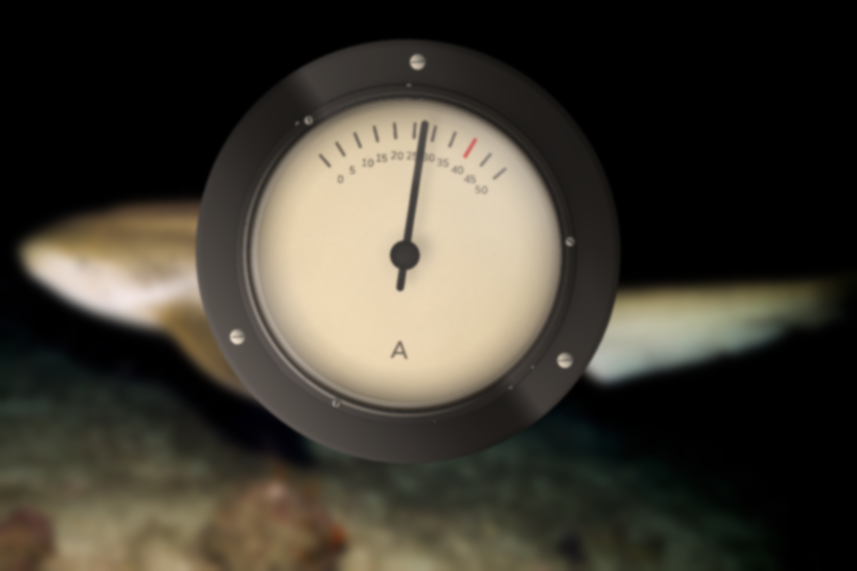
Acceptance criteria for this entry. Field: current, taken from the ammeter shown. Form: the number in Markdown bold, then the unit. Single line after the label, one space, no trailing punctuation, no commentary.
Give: **27.5** A
